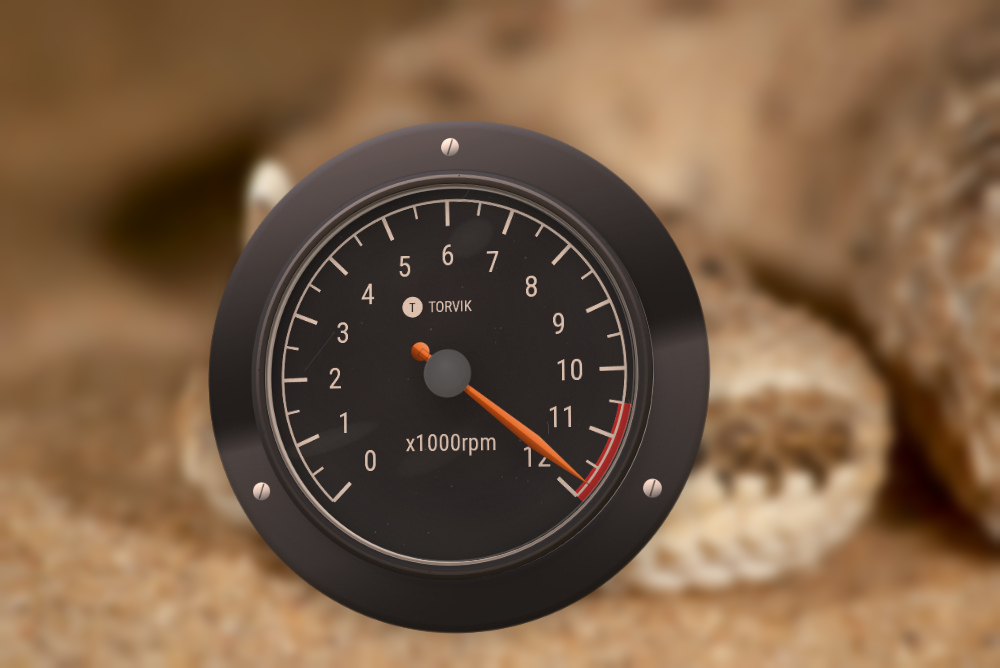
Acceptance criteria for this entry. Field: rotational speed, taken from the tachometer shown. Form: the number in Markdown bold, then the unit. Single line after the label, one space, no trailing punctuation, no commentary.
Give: **11750** rpm
